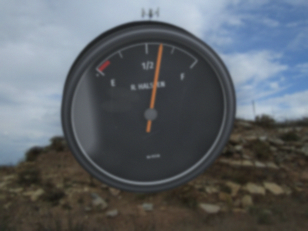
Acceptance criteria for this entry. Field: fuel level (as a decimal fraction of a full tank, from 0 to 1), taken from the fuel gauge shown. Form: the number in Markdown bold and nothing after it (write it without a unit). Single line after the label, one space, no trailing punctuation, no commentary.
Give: **0.625**
